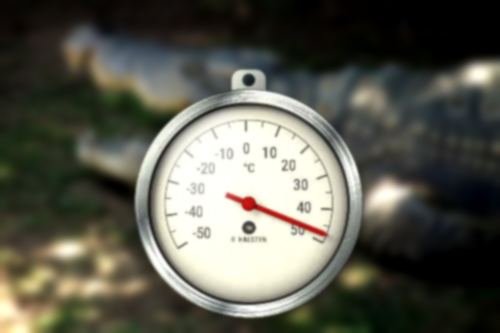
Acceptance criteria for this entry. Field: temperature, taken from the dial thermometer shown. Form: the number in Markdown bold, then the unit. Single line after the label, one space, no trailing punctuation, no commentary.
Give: **47.5** °C
